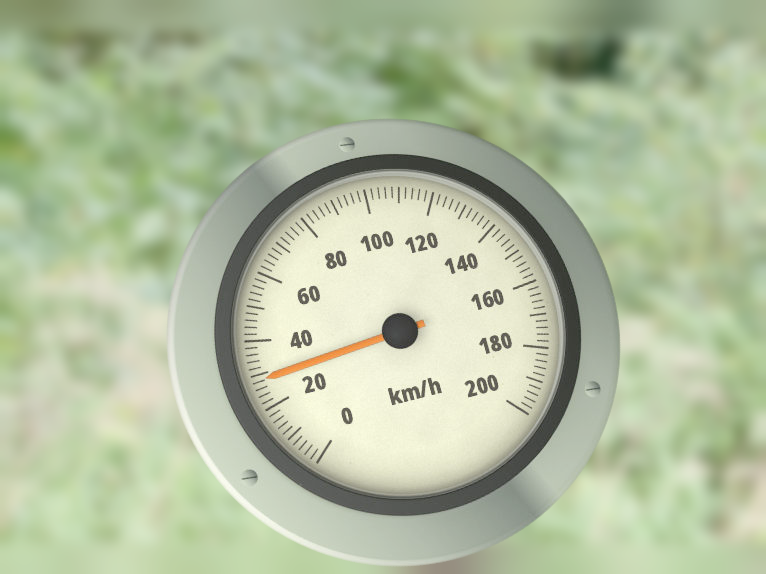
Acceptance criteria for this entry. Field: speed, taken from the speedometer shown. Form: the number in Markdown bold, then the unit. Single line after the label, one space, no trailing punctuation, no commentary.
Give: **28** km/h
